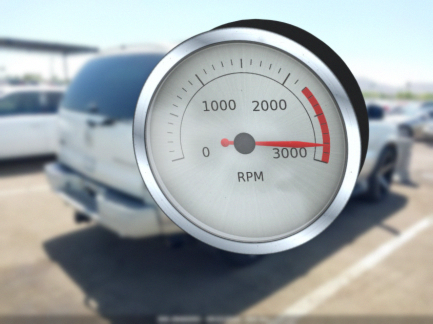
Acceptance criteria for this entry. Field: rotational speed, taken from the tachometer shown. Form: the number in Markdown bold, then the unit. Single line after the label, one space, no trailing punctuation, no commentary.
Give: **2800** rpm
